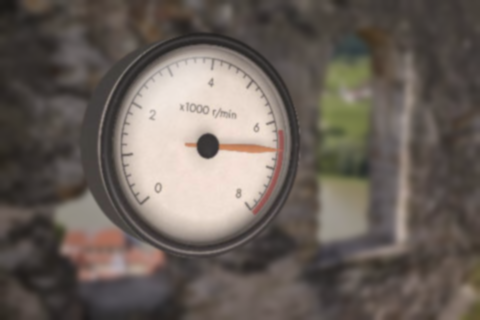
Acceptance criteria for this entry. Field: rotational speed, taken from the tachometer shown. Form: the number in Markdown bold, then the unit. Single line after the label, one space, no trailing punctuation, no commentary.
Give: **6600** rpm
